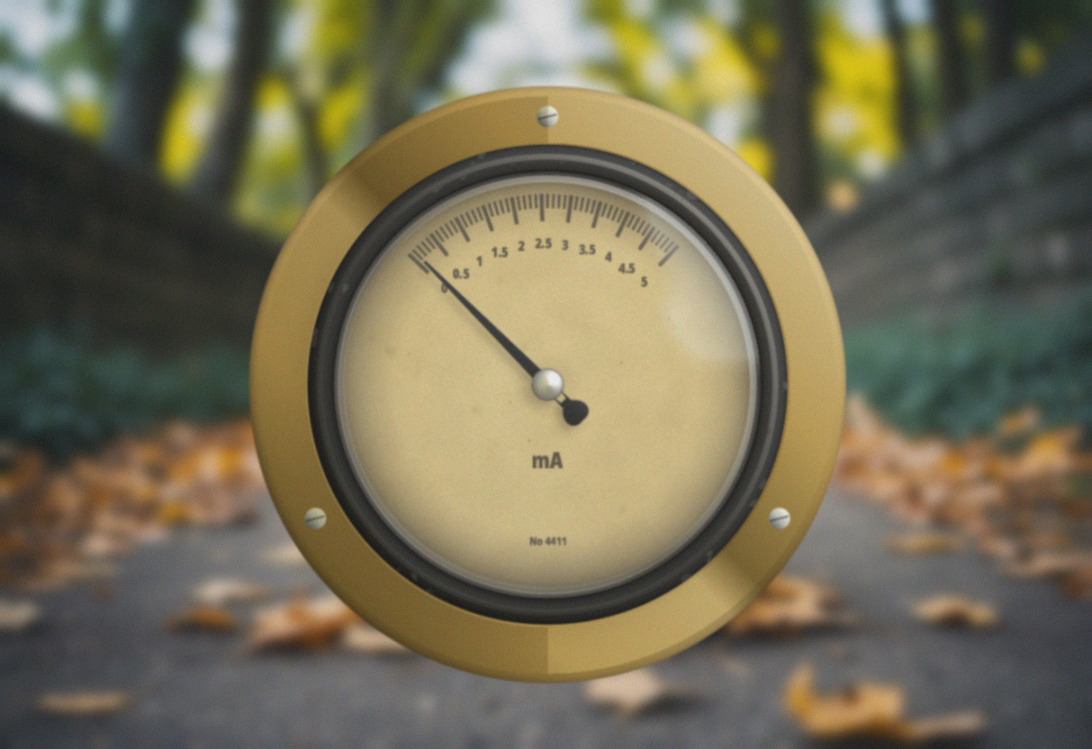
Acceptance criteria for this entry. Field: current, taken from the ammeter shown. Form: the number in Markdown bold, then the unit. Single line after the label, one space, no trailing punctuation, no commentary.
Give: **0.1** mA
